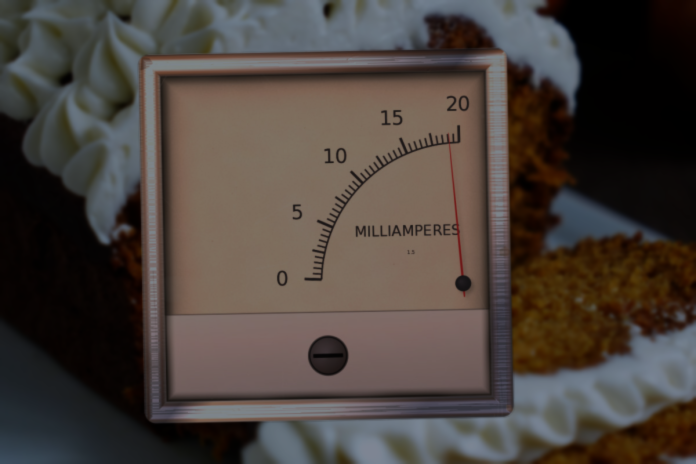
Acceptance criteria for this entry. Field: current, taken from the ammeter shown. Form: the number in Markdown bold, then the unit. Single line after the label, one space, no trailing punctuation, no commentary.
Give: **19** mA
